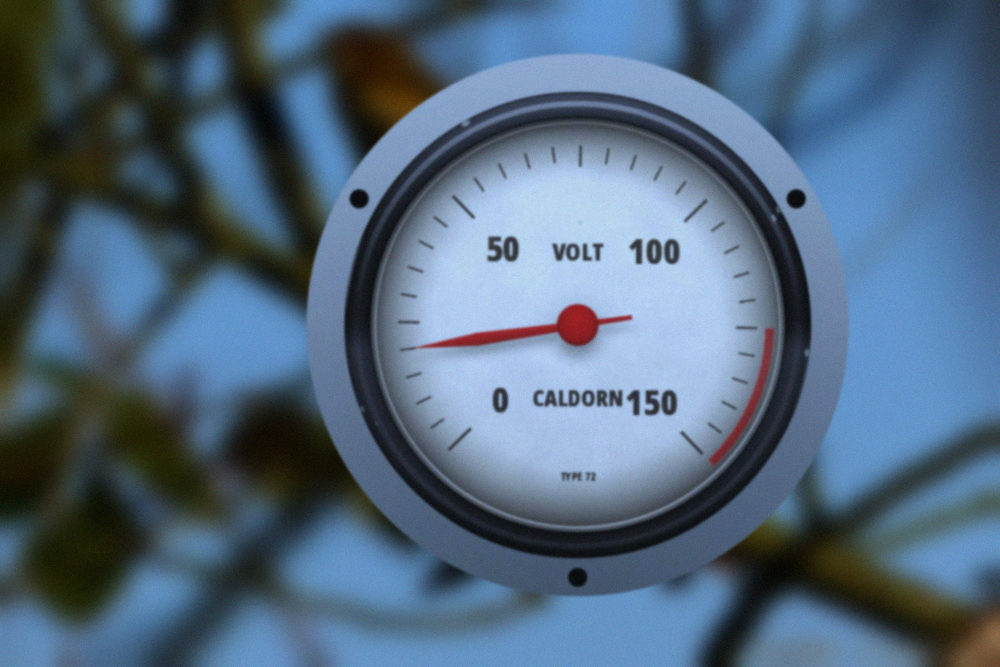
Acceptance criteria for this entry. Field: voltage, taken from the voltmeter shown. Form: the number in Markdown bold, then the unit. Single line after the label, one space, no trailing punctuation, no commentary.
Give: **20** V
